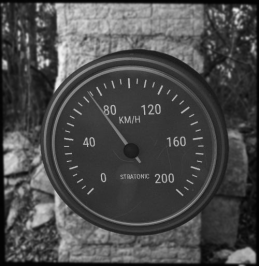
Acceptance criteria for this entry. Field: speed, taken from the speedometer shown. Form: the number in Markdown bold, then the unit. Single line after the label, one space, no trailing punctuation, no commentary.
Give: **75** km/h
